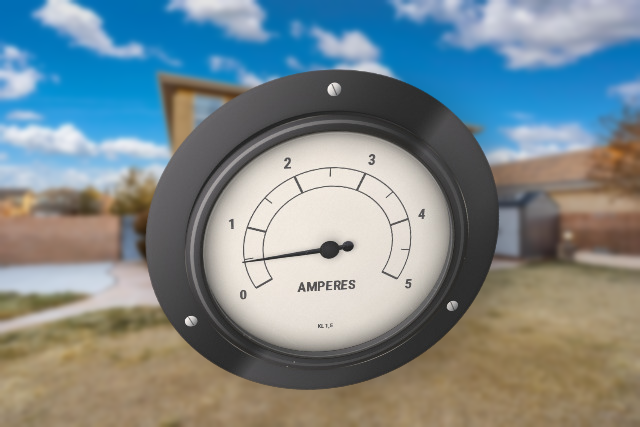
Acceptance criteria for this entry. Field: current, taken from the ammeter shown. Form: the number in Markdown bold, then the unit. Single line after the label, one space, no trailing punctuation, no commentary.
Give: **0.5** A
